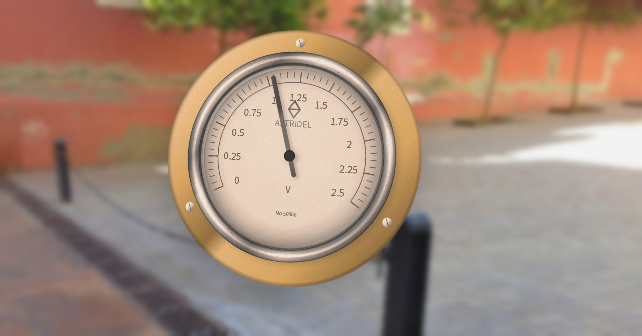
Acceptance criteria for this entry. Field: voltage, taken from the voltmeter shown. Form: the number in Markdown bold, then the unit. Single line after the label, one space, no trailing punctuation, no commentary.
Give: **1.05** V
